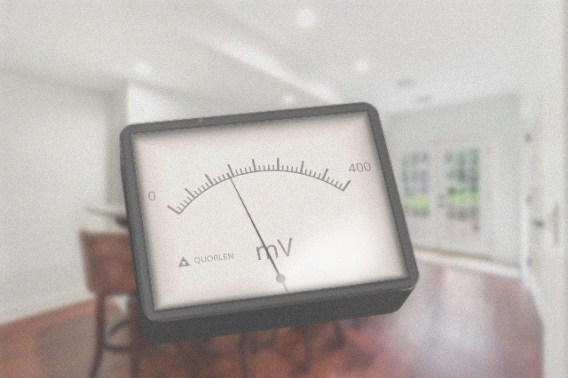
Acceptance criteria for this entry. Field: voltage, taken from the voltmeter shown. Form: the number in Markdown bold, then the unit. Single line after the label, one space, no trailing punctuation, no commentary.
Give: **140** mV
